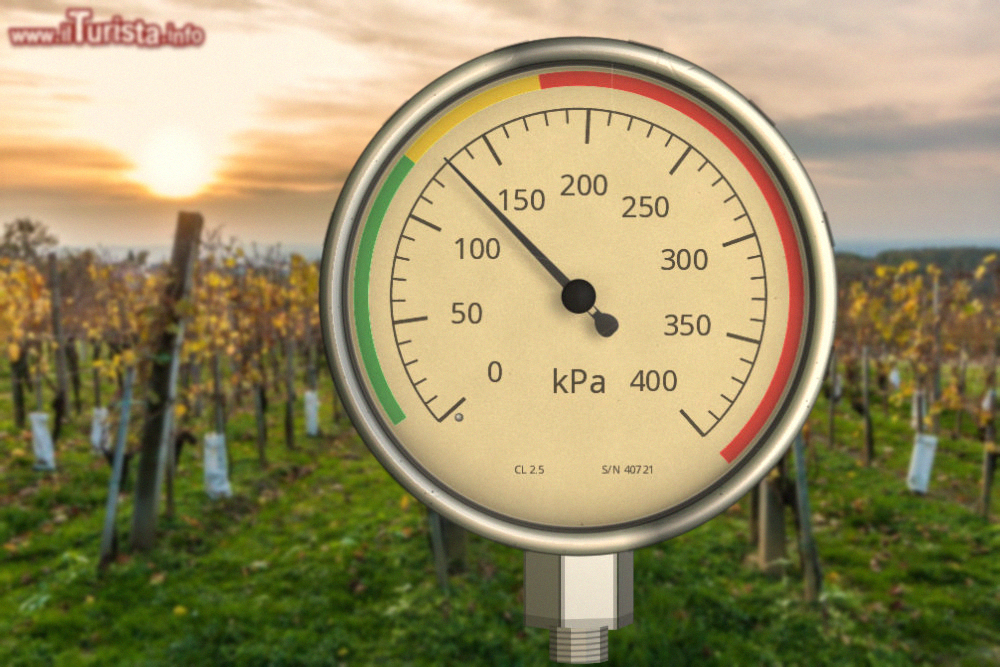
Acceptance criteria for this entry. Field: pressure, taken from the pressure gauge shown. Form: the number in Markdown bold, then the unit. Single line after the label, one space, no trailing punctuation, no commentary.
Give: **130** kPa
